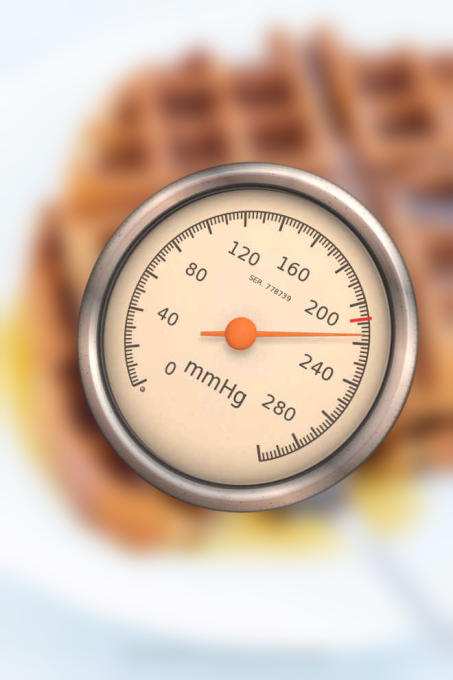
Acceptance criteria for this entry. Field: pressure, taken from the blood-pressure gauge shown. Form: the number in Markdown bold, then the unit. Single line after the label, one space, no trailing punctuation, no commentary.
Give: **216** mmHg
